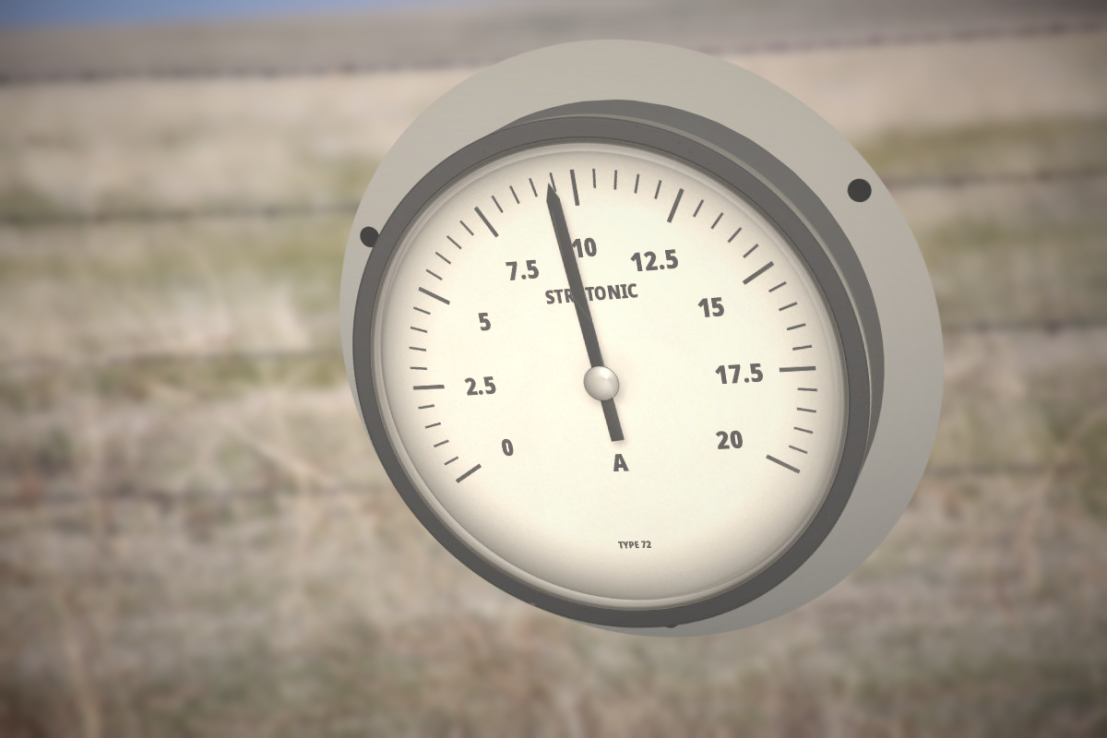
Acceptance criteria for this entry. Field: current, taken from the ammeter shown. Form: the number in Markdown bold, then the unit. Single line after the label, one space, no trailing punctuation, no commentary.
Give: **9.5** A
